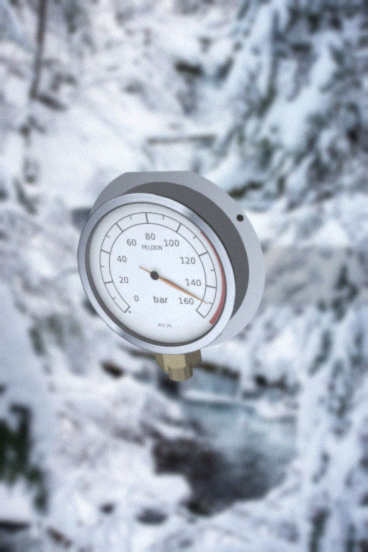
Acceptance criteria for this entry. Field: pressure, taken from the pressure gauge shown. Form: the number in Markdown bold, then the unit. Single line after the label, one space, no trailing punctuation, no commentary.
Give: **150** bar
